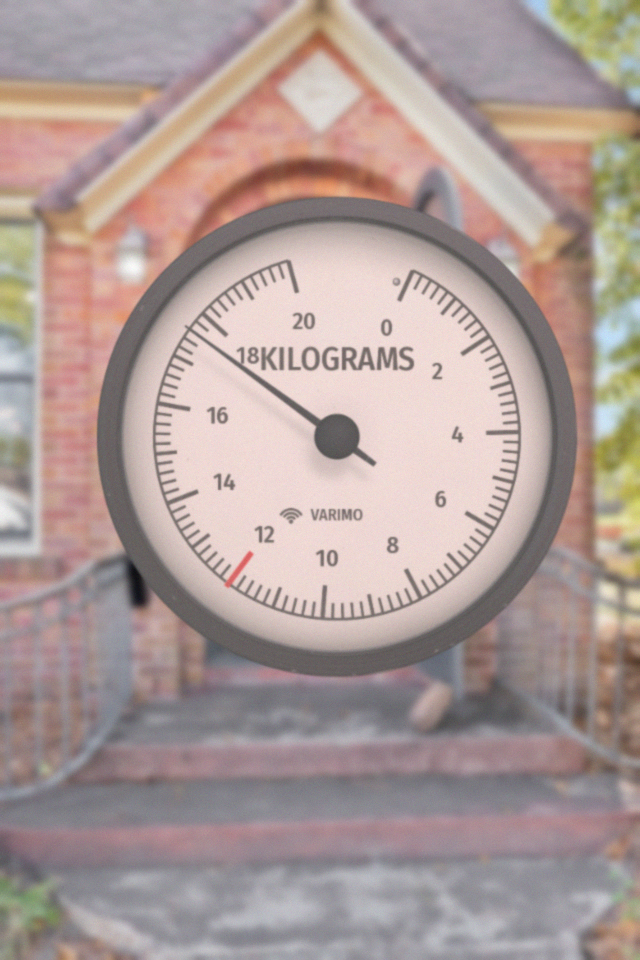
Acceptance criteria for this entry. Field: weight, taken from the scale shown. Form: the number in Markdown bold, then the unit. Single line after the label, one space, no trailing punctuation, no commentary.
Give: **17.6** kg
